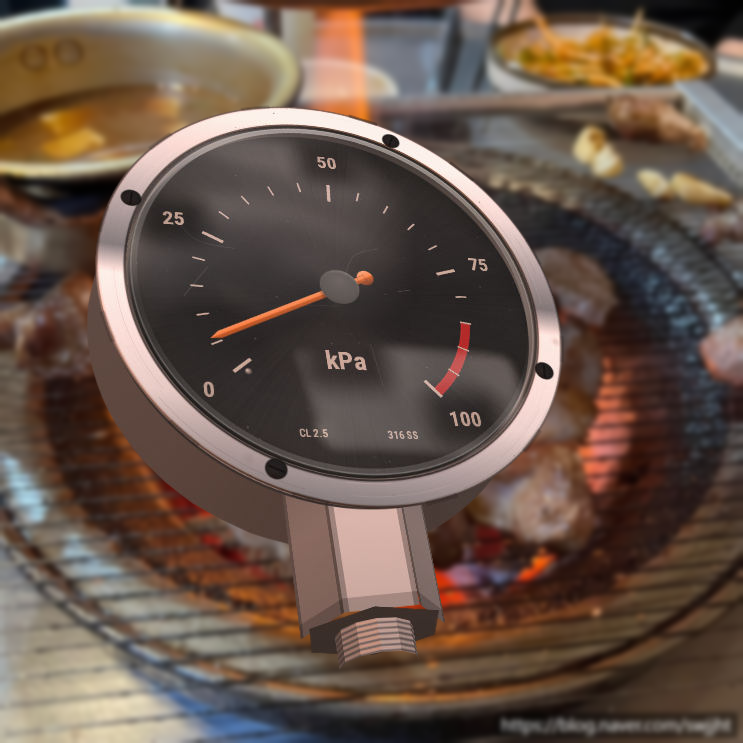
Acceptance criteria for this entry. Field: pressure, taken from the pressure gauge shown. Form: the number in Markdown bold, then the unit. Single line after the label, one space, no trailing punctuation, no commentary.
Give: **5** kPa
